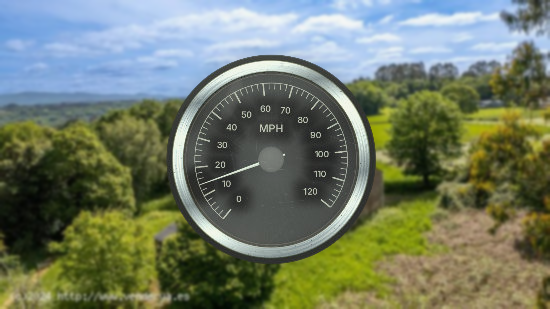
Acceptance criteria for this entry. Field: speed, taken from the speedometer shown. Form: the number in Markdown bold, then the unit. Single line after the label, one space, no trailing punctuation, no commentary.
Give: **14** mph
